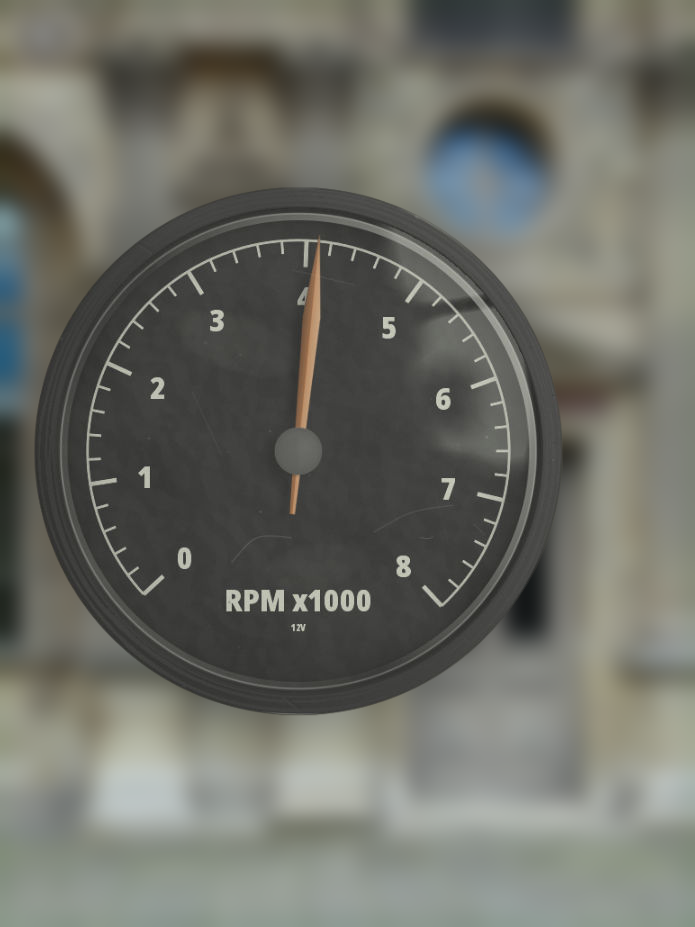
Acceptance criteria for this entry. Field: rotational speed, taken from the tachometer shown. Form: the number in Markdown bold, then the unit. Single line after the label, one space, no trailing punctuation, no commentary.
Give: **4100** rpm
